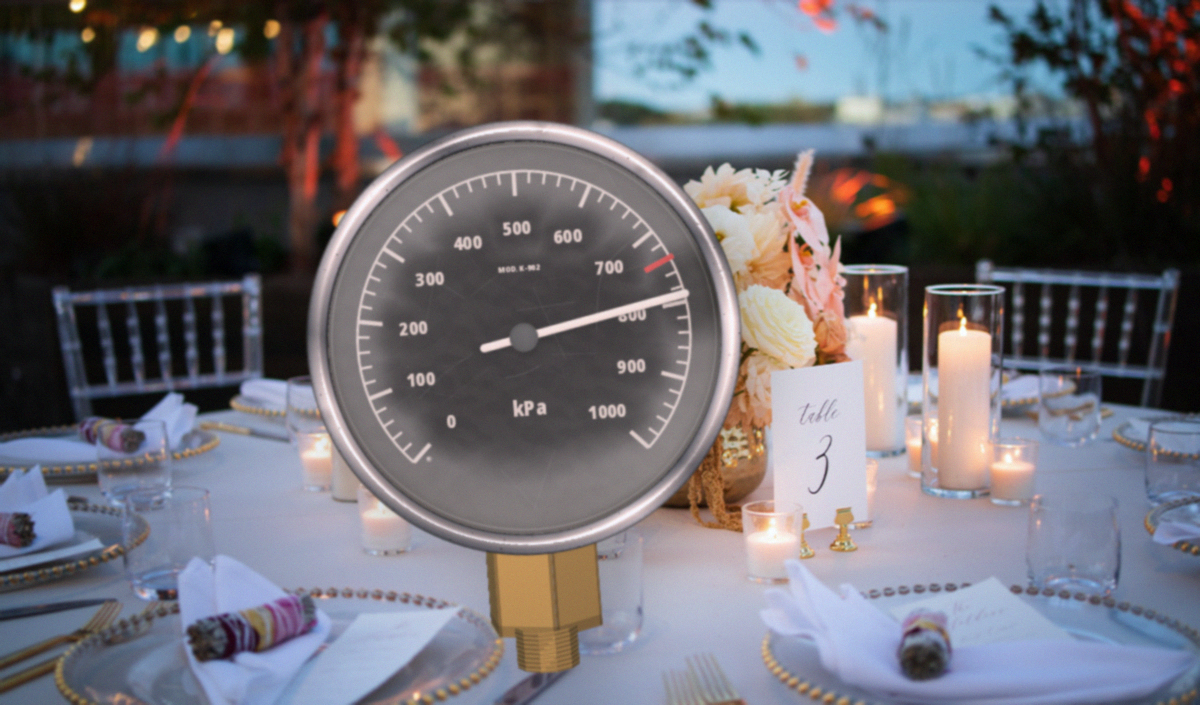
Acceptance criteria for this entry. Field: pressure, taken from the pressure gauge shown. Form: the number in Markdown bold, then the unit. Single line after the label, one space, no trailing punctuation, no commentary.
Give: **790** kPa
